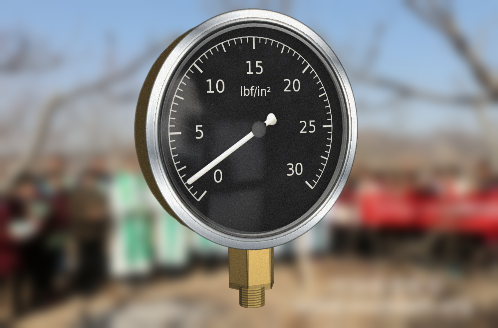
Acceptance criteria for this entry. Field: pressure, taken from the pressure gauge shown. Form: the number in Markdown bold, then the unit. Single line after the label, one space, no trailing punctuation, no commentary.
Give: **1.5** psi
